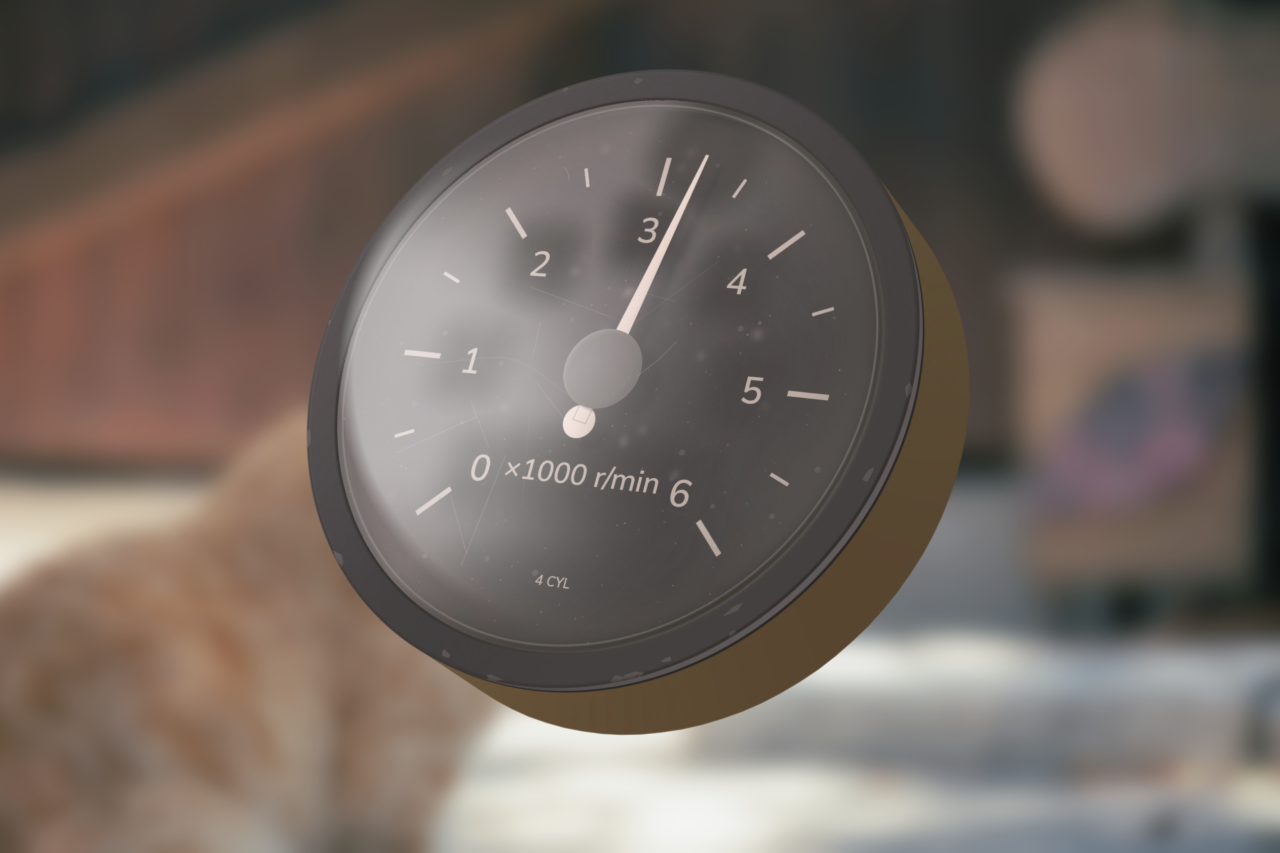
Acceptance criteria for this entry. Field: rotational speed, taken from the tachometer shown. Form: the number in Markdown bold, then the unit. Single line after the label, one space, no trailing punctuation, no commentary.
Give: **3250** rpm
